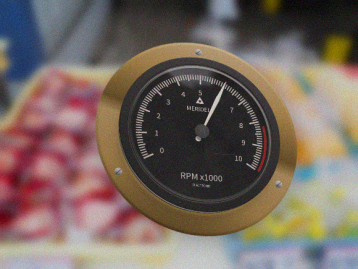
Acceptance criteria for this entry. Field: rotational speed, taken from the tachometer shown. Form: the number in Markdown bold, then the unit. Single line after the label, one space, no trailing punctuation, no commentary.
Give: **6000** rpm
